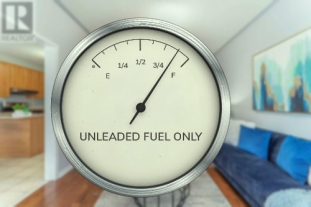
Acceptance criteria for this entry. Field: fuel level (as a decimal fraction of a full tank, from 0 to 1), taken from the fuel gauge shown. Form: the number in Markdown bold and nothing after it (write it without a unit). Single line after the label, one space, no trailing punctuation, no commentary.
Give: **0.875**
